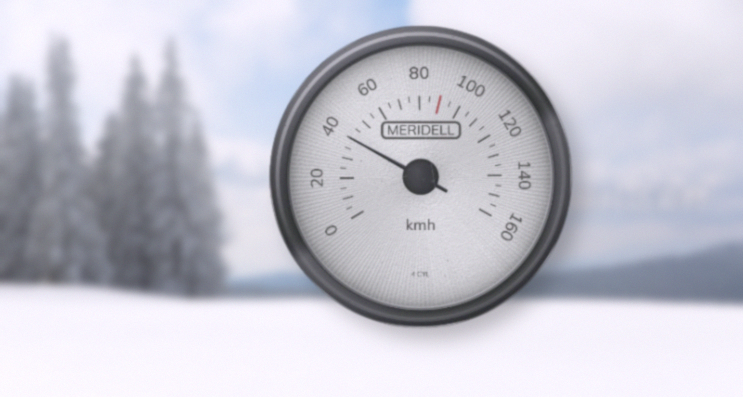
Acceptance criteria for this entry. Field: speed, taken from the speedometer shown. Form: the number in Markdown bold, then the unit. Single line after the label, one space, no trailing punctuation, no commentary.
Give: **40** km/h
